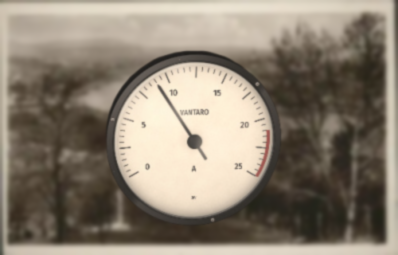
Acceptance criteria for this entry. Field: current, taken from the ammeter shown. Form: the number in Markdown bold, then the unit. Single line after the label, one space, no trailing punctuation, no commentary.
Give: **9** A
